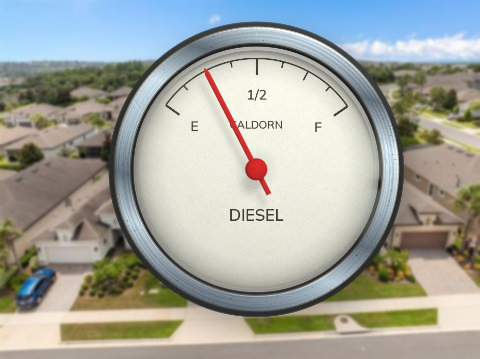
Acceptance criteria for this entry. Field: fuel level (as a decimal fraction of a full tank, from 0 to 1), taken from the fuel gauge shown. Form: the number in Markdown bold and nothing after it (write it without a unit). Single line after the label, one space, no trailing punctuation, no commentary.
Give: **0.25**
